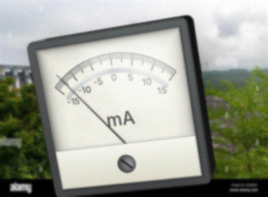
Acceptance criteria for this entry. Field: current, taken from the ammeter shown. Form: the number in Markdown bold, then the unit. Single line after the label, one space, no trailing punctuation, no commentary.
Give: **-12.5** mA
